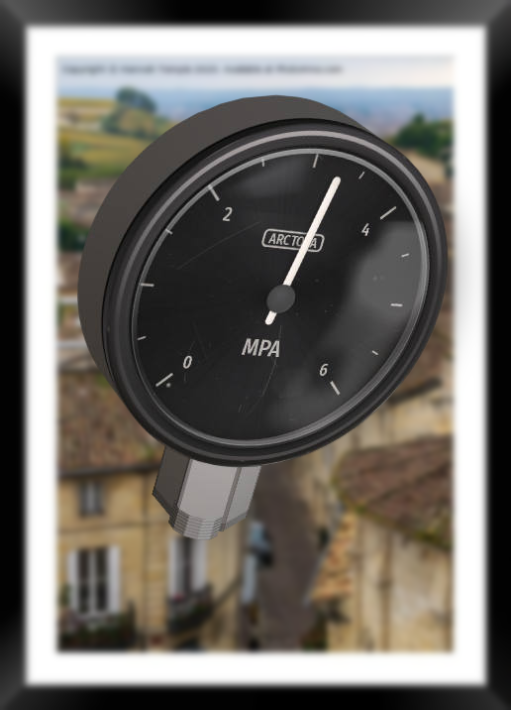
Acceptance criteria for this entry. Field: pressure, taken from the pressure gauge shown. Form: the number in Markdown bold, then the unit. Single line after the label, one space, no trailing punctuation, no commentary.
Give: **3.25** MPa
